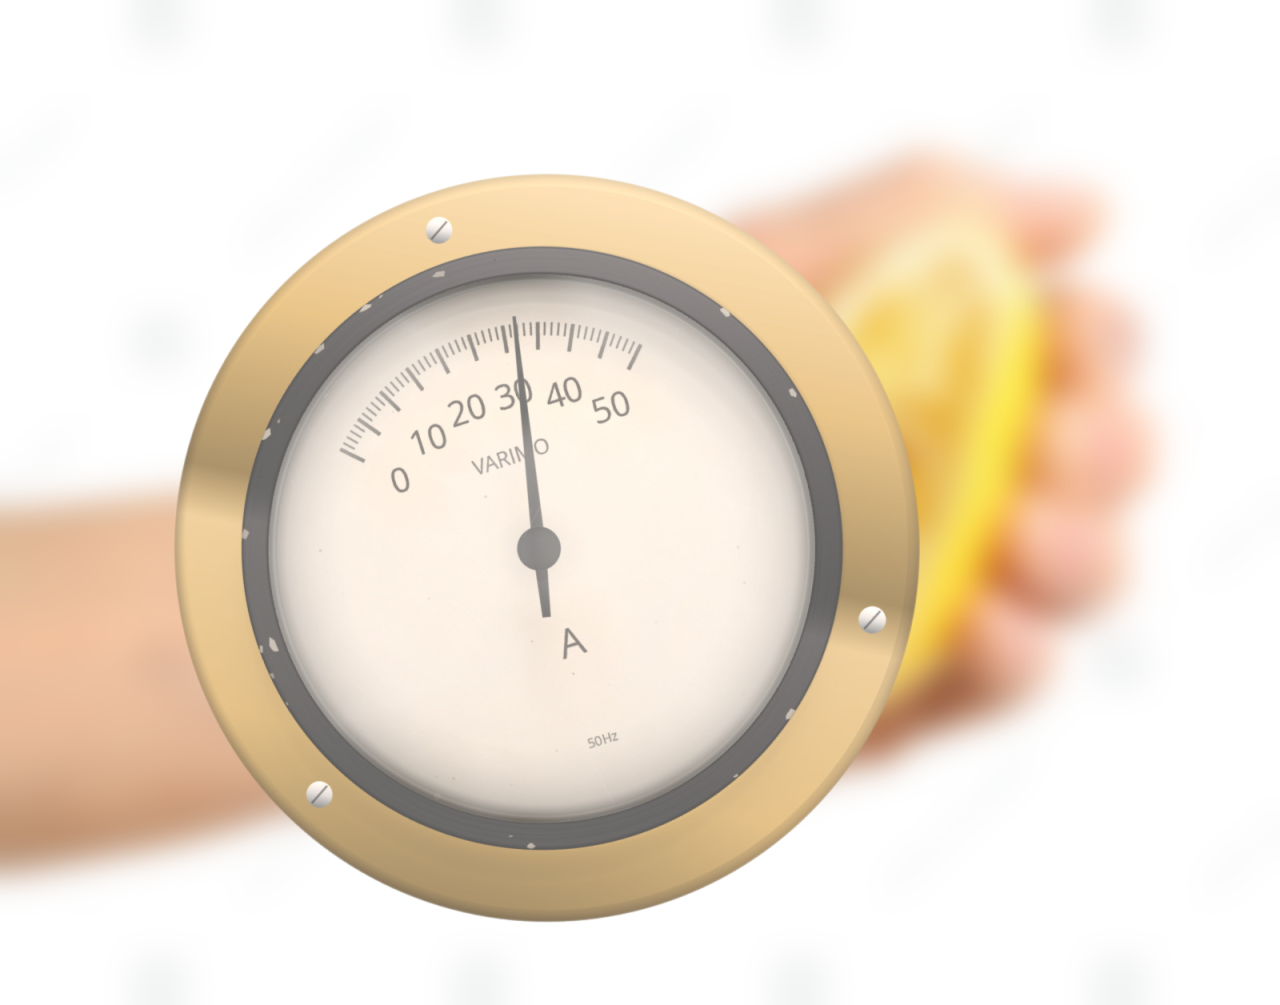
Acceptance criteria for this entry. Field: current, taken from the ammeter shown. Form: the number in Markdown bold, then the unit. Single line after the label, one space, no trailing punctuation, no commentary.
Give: **32** A
